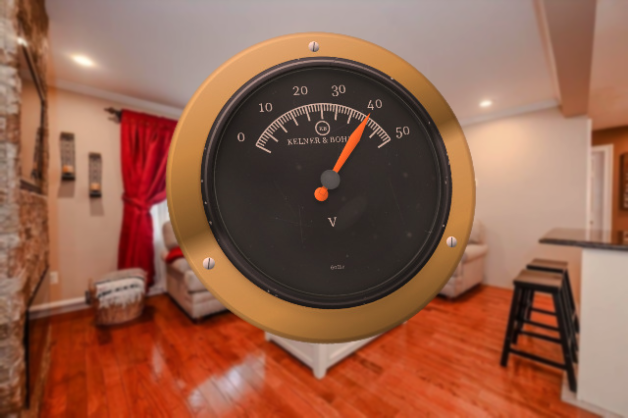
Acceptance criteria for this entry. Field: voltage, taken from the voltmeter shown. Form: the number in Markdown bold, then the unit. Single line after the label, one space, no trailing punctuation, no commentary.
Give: **40** V
